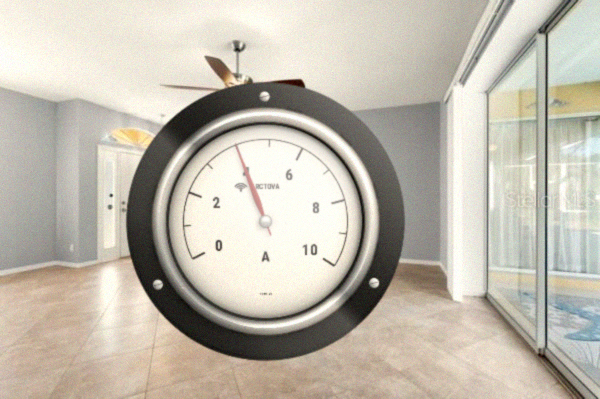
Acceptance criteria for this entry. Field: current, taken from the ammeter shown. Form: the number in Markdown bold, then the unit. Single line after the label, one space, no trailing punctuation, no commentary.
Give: **4** A
